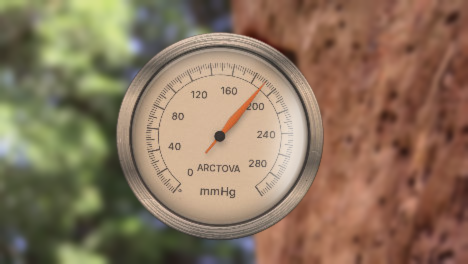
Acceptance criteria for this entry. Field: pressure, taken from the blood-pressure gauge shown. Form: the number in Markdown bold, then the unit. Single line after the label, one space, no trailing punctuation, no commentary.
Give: **190** mmHg
